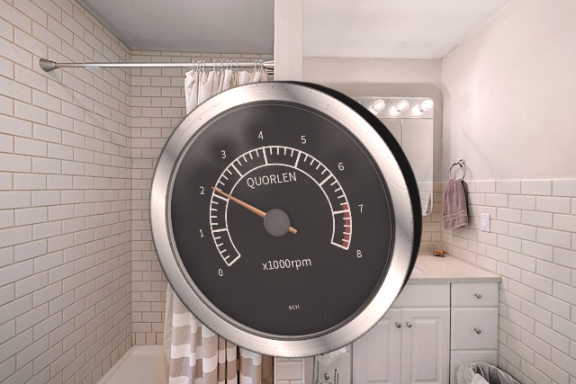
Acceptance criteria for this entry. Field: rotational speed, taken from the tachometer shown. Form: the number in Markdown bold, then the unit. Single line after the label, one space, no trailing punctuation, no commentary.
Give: **2200** rpm
